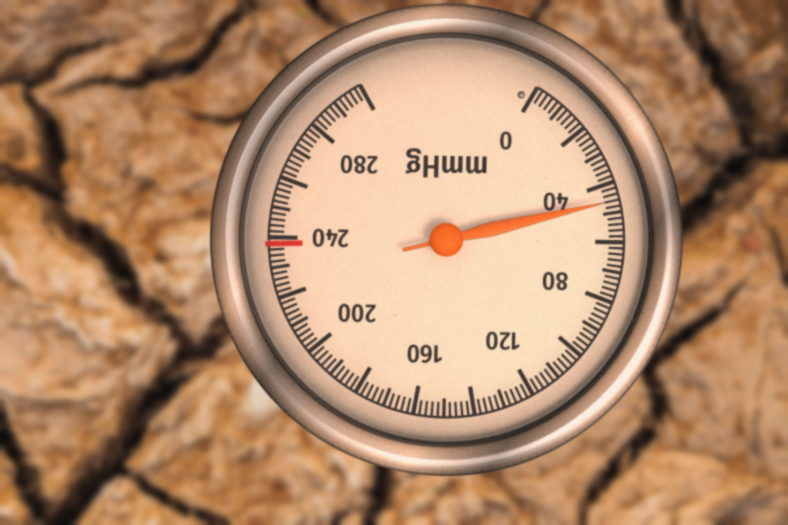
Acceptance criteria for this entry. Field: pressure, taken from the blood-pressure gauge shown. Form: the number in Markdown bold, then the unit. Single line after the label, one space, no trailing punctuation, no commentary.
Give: **46** mmHg
